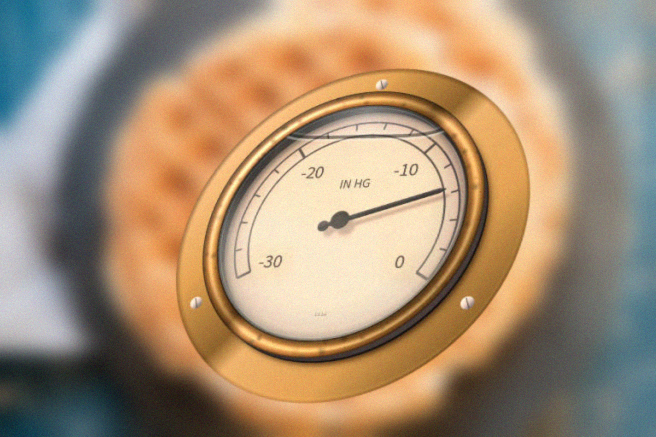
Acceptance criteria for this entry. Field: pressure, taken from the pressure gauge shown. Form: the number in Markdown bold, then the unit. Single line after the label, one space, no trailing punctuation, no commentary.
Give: **-6** inHg
